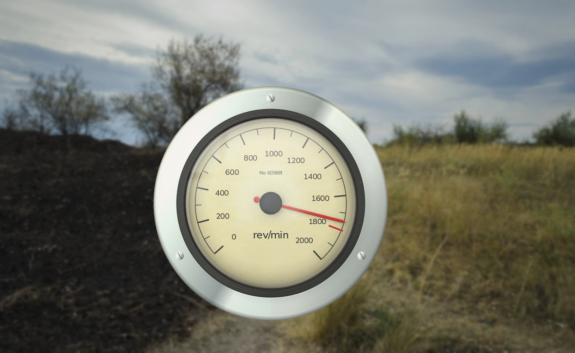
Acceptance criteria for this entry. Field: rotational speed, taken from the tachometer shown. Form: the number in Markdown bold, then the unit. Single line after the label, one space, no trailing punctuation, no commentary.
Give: **1750** rpm
